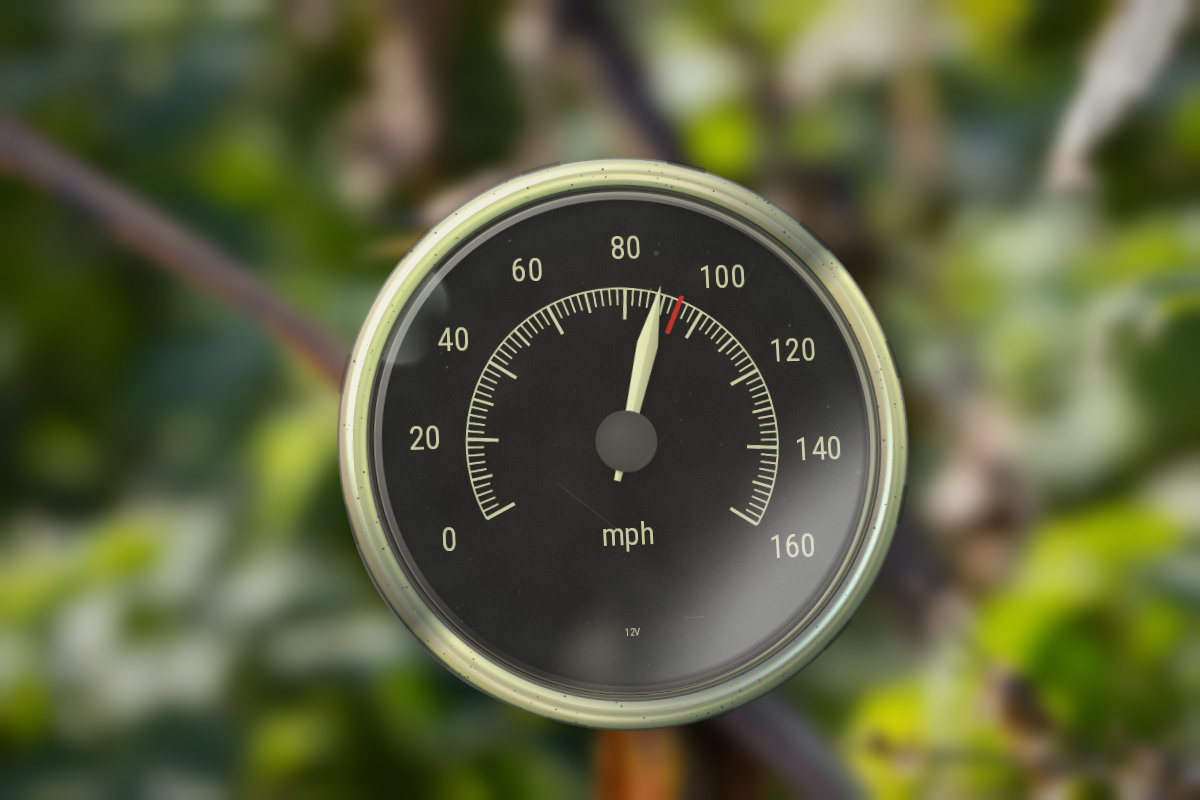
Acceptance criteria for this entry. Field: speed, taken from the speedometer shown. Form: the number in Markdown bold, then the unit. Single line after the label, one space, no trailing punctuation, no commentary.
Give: **88** mph
